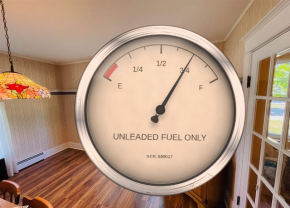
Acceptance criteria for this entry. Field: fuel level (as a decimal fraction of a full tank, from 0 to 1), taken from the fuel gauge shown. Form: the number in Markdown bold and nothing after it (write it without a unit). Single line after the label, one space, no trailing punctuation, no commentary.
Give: **0.75**
